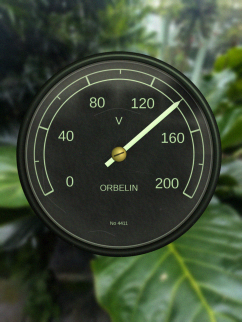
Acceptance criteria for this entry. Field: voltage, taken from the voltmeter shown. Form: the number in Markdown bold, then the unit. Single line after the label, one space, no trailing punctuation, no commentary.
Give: **140** V
